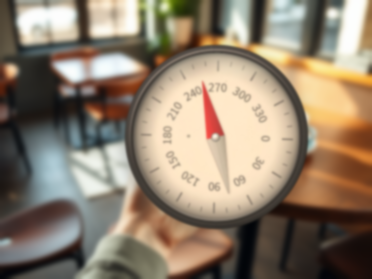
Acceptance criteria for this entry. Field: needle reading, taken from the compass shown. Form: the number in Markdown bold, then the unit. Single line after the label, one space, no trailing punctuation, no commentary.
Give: **255** °
